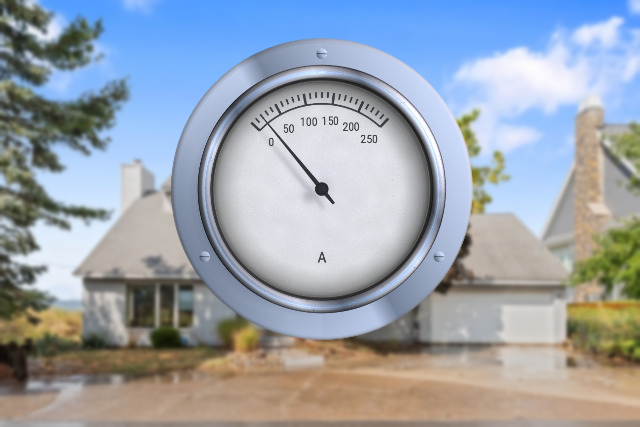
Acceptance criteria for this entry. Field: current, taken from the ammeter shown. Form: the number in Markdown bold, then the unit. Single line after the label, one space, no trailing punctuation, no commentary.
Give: **20** A
